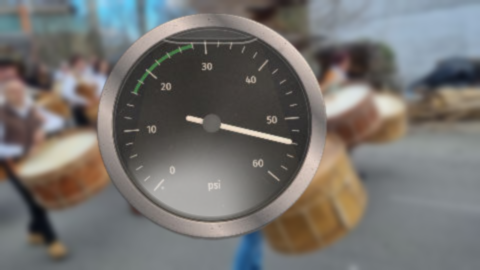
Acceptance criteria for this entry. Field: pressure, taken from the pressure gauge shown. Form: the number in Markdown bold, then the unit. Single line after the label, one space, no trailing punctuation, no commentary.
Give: **54** psi
